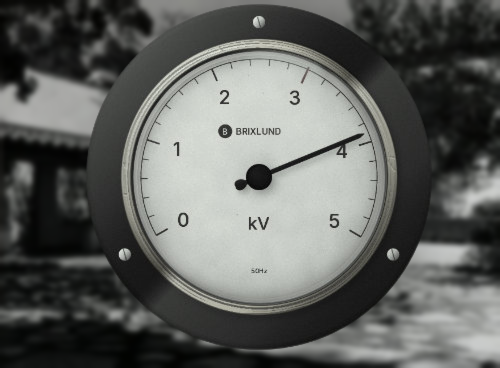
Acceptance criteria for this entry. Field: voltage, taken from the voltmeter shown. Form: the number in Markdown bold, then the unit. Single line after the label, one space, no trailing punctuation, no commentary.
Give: **3.9** kV
